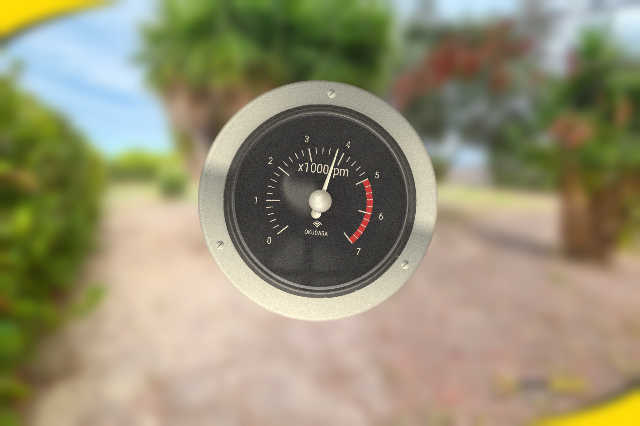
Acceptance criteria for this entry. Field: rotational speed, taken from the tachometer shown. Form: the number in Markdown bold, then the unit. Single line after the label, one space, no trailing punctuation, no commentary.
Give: **3800** rpm
